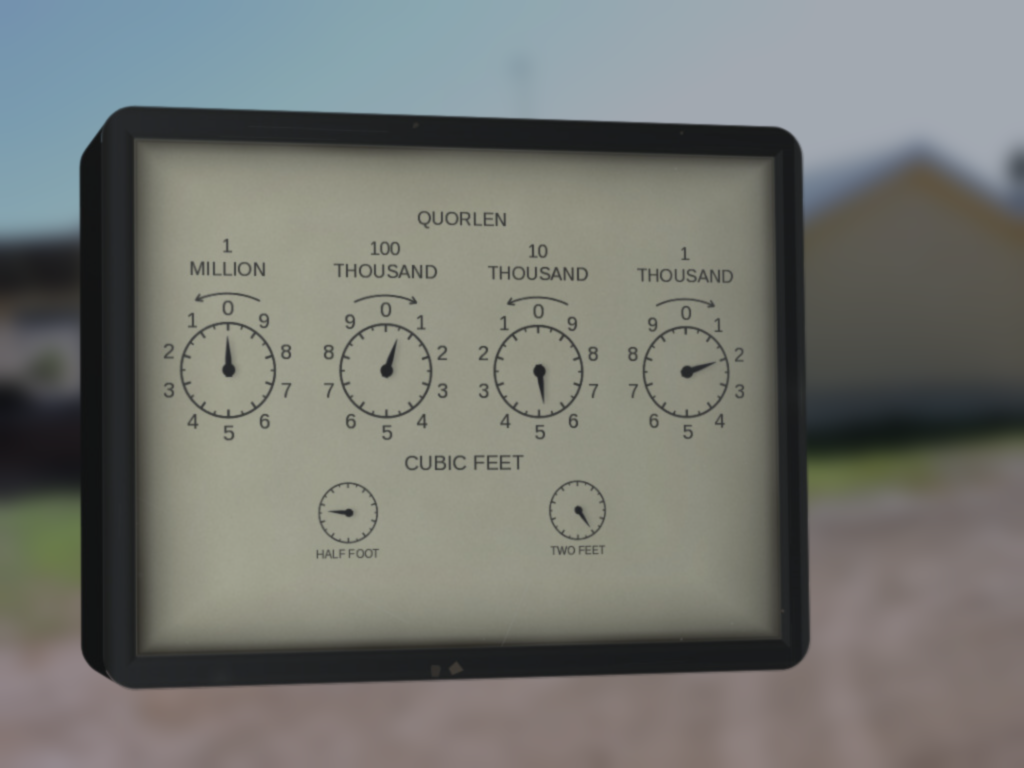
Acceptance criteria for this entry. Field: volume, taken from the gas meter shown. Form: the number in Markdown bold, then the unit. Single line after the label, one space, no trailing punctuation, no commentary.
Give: **5200** ft³
